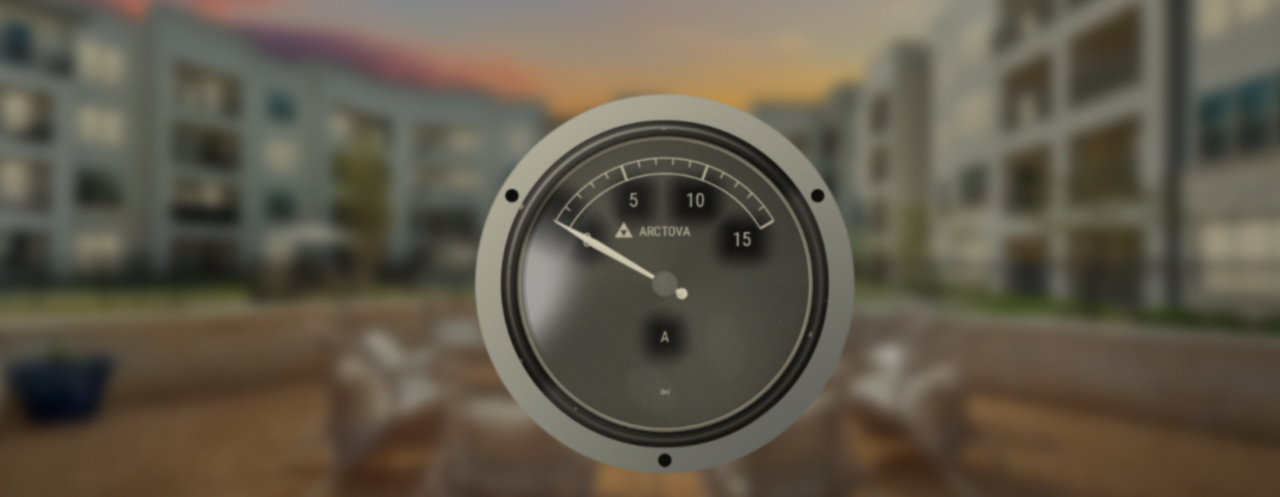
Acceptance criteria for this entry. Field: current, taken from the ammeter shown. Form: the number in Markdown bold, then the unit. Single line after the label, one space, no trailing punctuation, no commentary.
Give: **0** A
